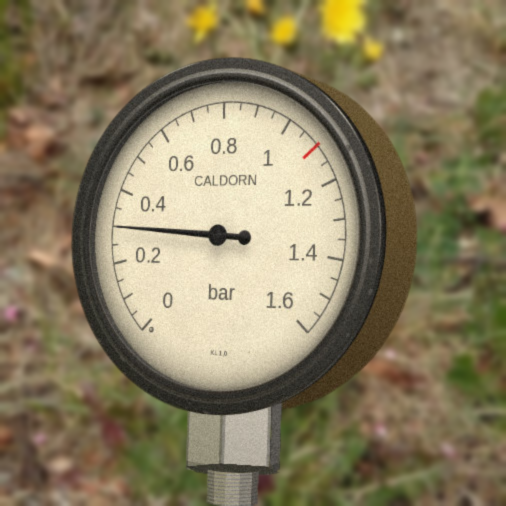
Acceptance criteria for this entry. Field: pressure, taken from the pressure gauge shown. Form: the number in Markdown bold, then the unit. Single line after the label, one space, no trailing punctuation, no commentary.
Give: **0.3** bar
